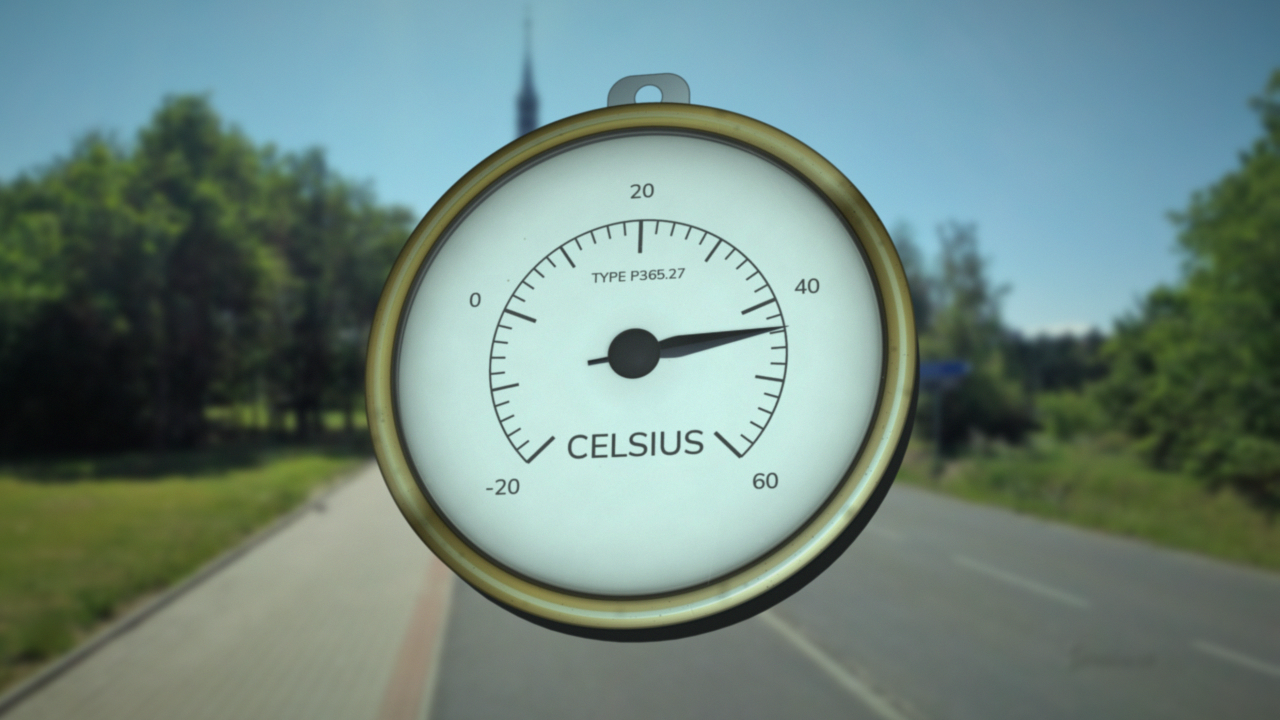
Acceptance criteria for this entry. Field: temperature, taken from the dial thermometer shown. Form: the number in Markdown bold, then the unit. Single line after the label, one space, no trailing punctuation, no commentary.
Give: **44** °C
